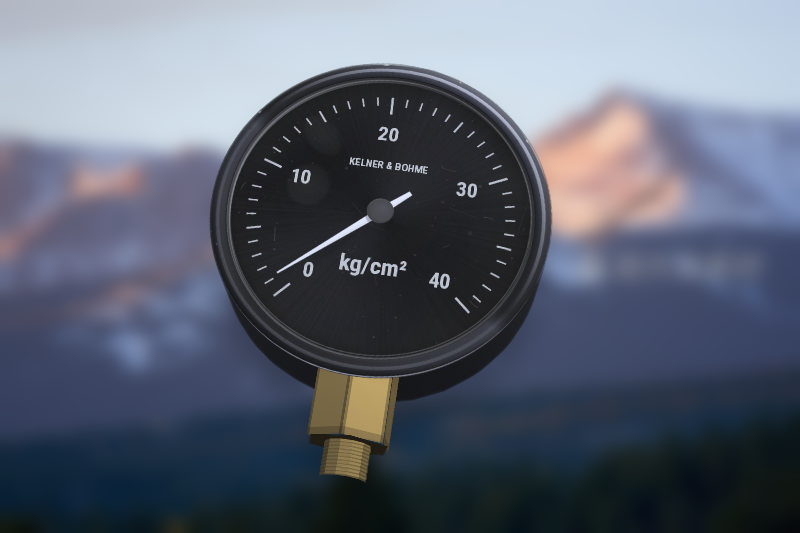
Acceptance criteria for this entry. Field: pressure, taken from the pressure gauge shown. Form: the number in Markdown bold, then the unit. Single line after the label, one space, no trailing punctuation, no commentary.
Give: **1** kg/cm²
